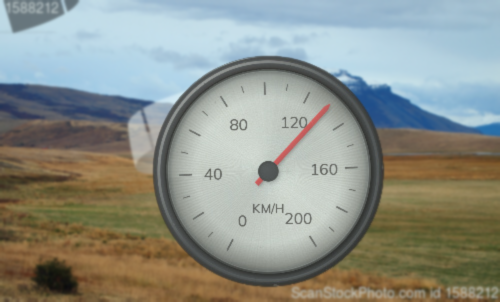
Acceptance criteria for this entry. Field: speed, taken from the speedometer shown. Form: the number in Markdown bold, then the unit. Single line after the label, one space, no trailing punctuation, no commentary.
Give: **130** km/h
